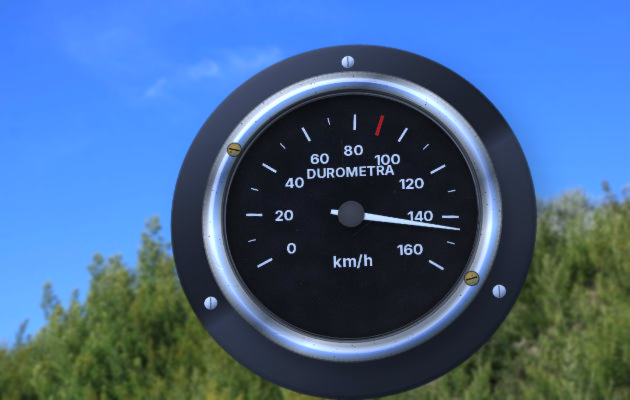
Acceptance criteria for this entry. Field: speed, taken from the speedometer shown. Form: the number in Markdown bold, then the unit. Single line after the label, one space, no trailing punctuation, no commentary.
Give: **145** km/h
